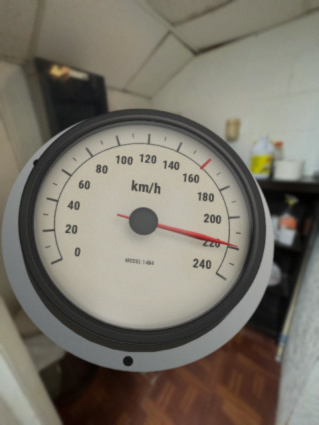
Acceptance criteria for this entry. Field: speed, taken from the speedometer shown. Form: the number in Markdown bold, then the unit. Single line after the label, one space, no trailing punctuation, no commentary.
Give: **220** km/h
